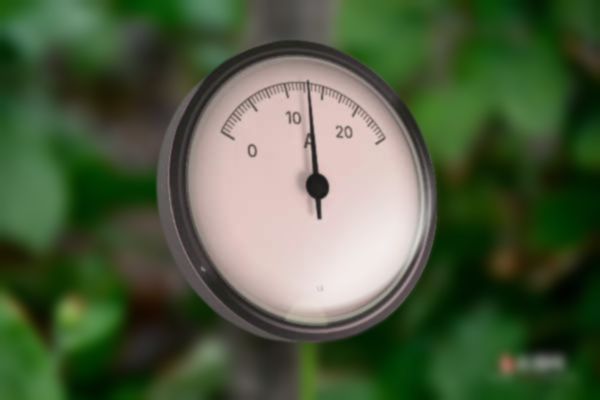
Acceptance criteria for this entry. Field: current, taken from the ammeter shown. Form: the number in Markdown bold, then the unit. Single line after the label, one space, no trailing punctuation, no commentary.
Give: **12.5** A
